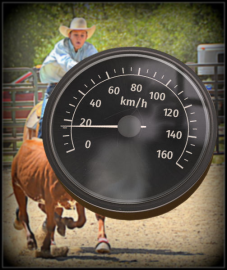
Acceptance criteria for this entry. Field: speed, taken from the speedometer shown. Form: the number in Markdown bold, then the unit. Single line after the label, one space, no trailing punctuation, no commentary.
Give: **15** km/h
